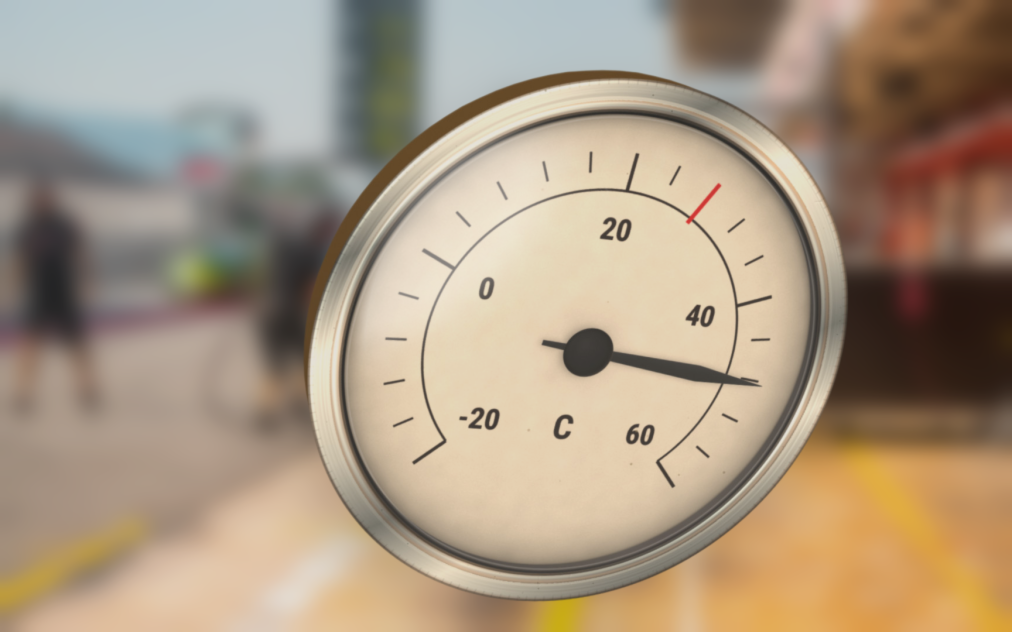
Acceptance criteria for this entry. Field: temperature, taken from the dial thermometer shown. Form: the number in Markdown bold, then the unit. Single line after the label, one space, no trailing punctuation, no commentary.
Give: **48** °C
